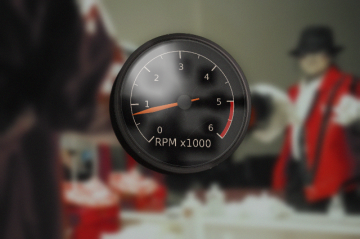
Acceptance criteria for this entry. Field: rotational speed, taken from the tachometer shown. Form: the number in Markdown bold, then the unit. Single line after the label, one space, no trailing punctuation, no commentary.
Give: **750** rpm
